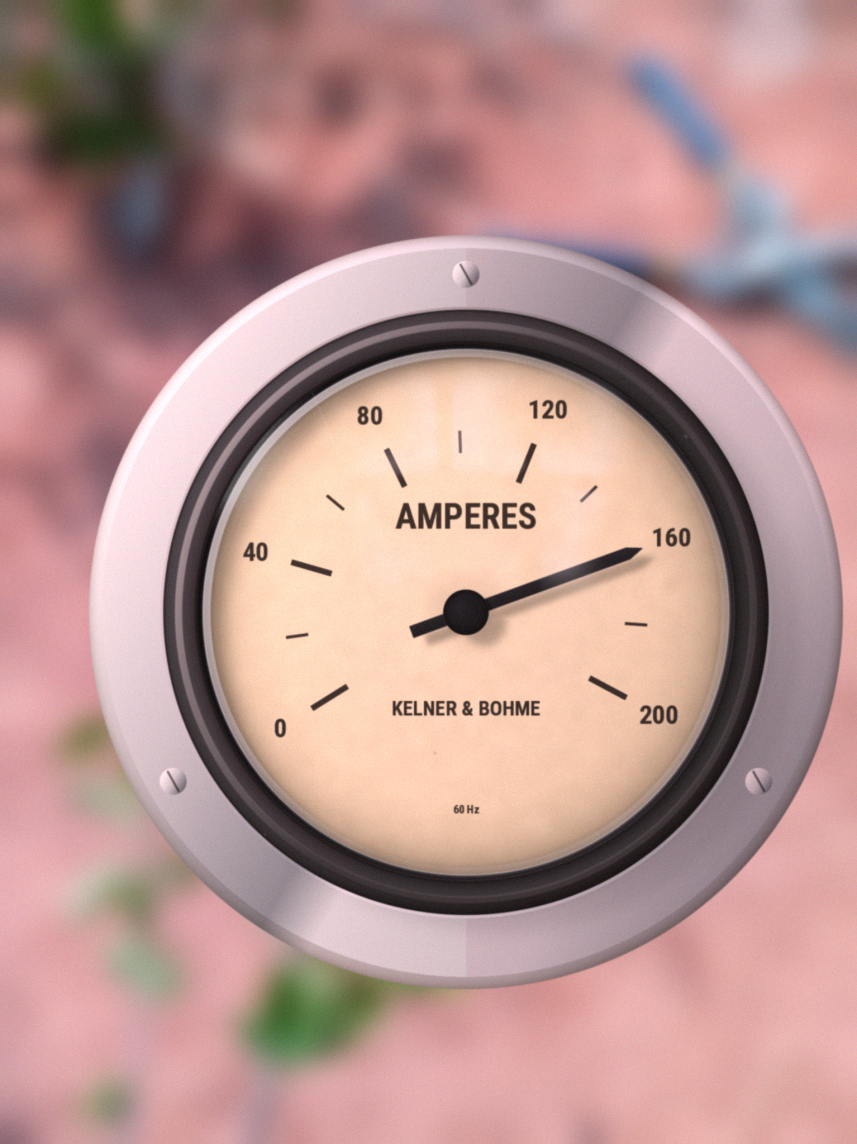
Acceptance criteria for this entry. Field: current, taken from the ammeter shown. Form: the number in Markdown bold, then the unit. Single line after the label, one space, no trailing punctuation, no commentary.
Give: **160** A
